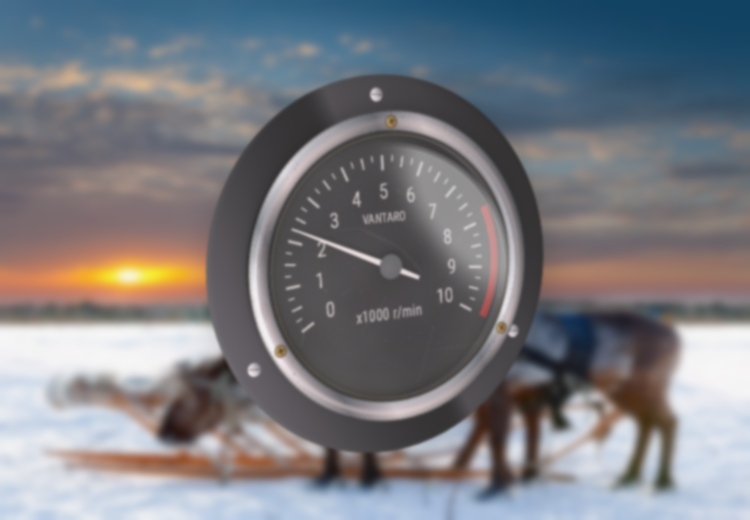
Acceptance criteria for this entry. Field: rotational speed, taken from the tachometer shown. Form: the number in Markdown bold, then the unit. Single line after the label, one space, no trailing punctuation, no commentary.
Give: **2250** rpm
